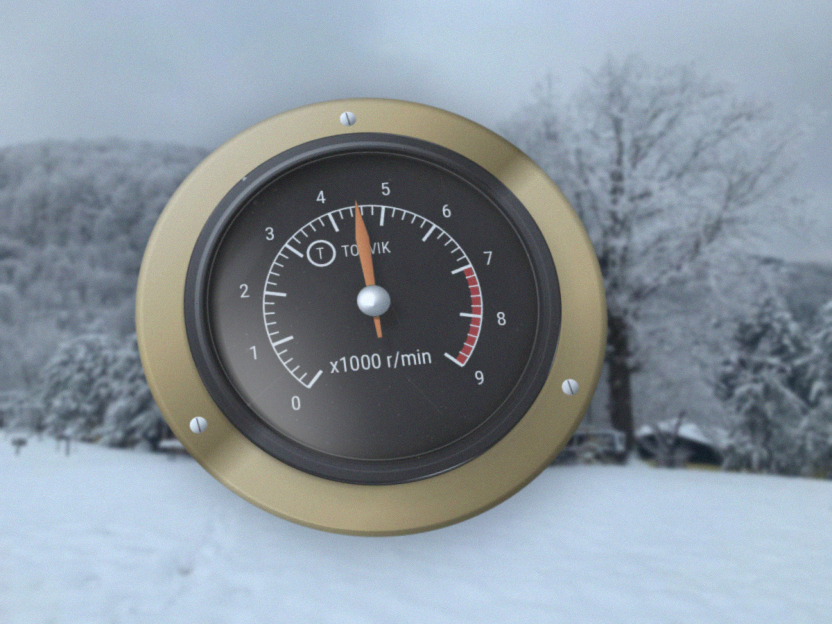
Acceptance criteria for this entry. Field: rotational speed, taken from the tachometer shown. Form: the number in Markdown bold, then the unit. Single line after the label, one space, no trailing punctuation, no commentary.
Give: **4500** rpm
